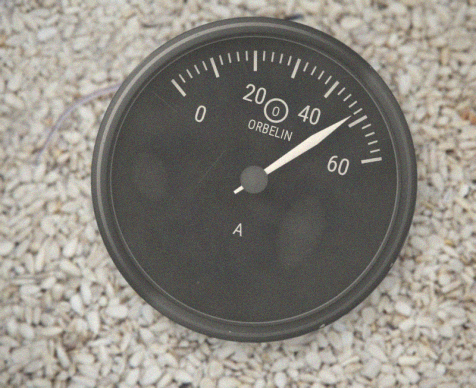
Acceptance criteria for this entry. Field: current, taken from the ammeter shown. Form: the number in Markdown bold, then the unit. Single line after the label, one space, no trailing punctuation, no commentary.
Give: **48** A
